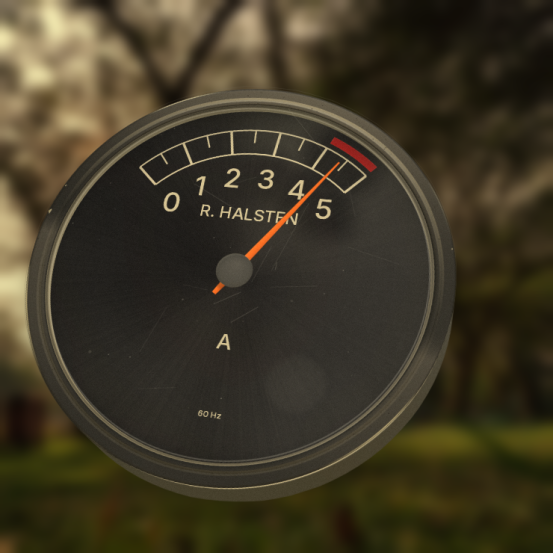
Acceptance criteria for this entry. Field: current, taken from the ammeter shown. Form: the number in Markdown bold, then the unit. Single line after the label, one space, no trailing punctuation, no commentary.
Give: **4.5** A
